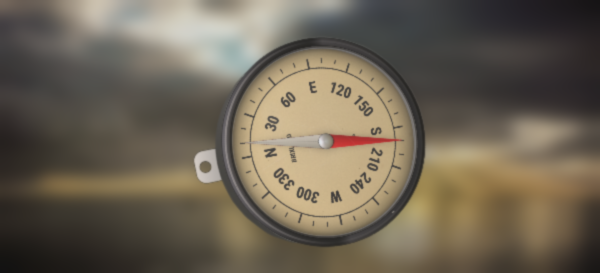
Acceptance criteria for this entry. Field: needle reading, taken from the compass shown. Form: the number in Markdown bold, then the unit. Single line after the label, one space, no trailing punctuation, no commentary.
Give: **190** °
